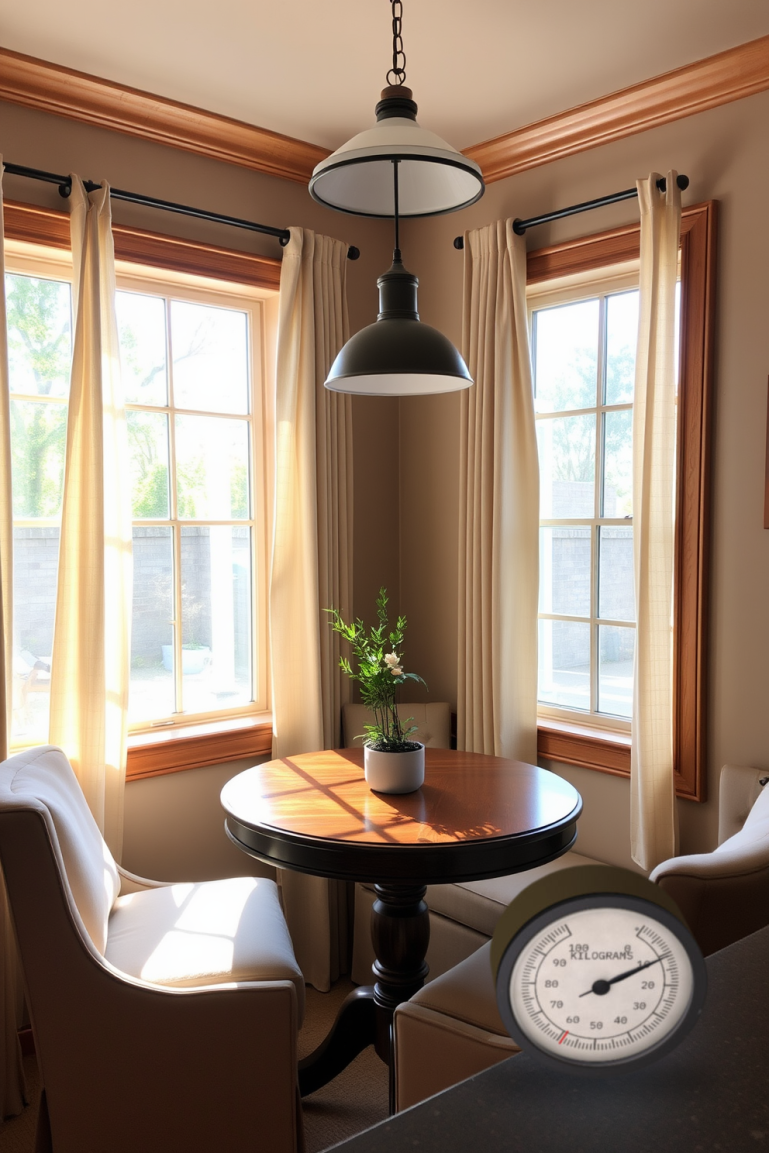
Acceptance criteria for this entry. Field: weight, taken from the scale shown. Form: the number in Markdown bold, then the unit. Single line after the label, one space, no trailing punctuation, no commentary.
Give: **10** kg
